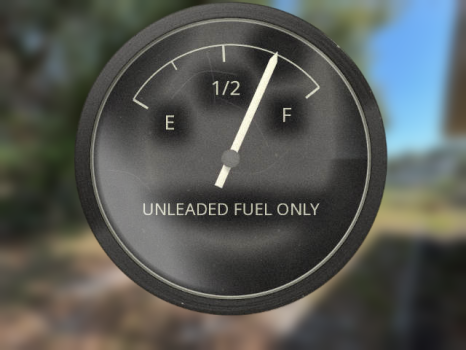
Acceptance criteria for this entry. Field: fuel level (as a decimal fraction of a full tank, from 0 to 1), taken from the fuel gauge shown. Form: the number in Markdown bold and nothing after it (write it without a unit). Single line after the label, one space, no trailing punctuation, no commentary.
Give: **0.75**
